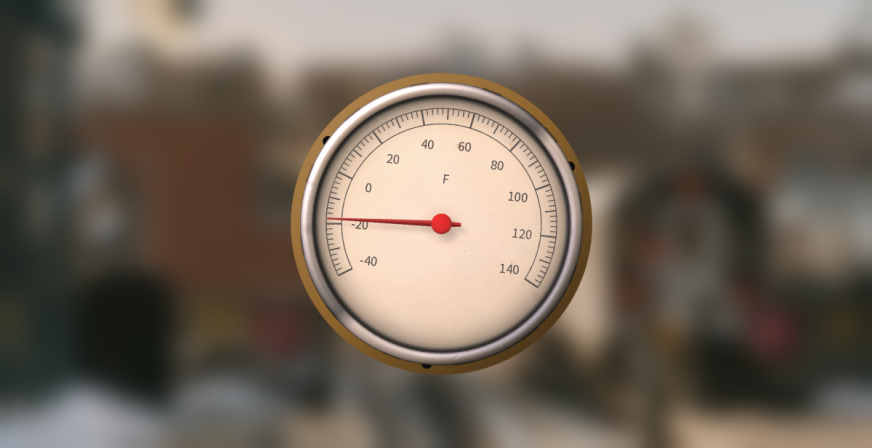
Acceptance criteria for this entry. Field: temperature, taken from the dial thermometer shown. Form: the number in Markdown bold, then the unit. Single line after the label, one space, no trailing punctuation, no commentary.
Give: **-18** °F
